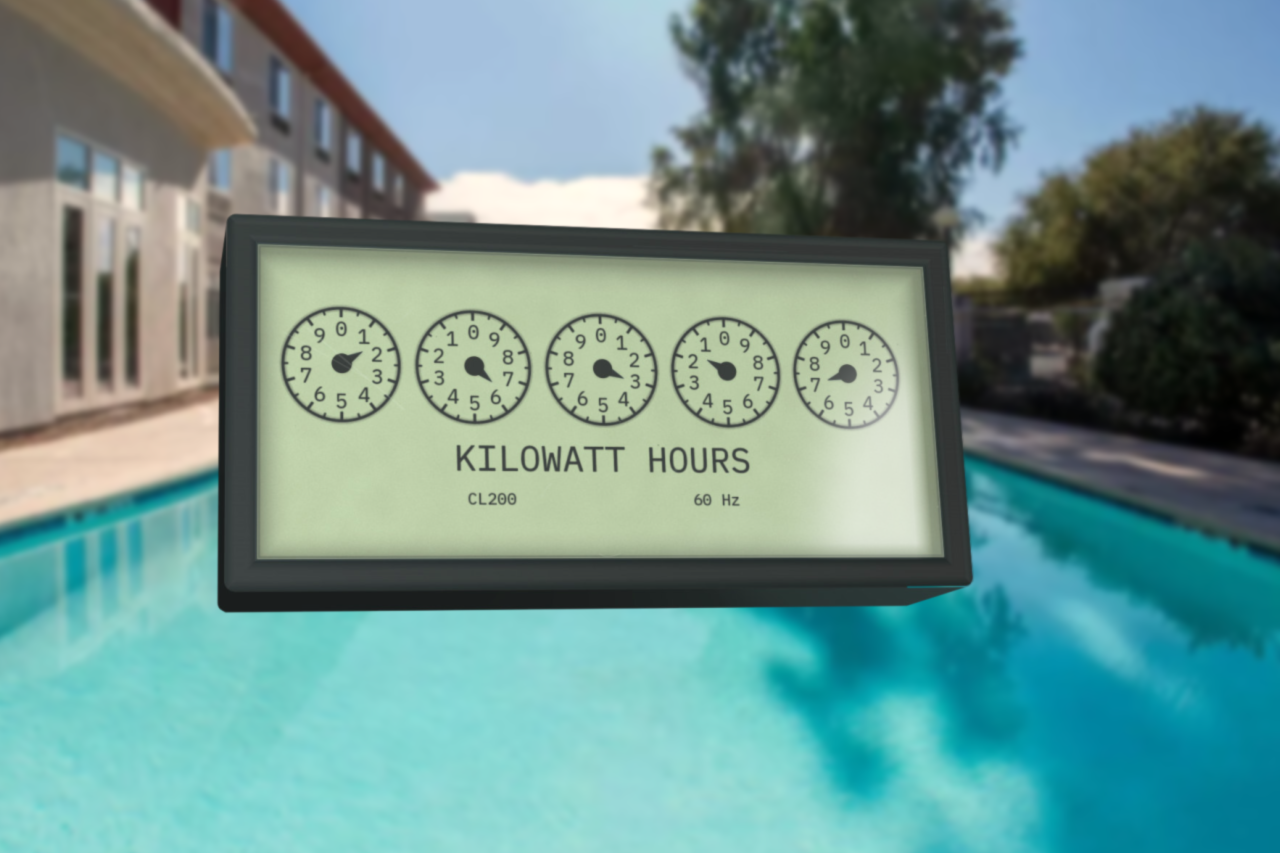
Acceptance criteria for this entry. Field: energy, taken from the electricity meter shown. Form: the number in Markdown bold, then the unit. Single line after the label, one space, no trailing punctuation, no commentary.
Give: **16317** kWh
